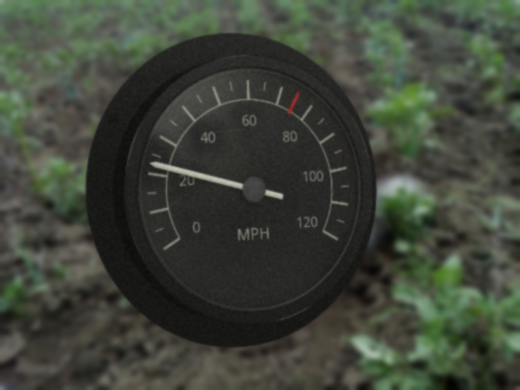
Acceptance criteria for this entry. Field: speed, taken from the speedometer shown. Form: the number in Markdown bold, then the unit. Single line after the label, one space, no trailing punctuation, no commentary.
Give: **22.5** mph
